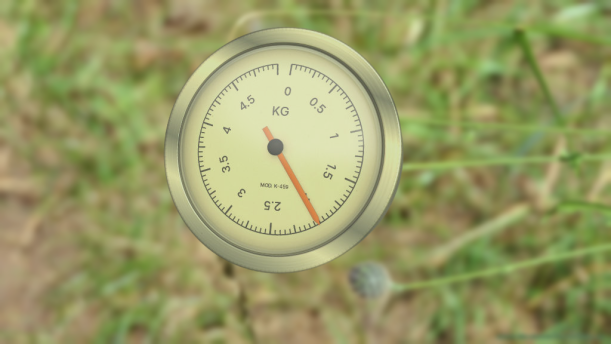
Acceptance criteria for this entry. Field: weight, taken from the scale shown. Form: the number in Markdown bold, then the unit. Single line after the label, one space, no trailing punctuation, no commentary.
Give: **2** kg
